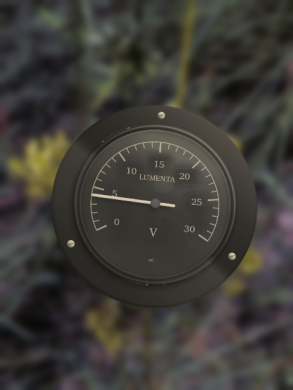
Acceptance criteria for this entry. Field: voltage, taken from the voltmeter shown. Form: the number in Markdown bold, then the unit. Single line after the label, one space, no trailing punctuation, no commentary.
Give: **4** V
